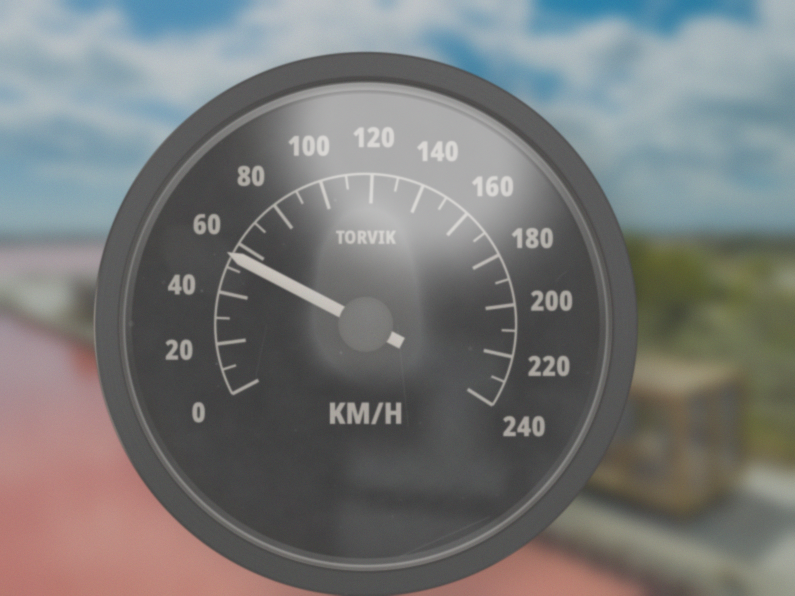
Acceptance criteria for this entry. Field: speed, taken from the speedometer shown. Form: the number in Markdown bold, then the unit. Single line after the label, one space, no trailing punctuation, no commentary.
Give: **55** km/h
